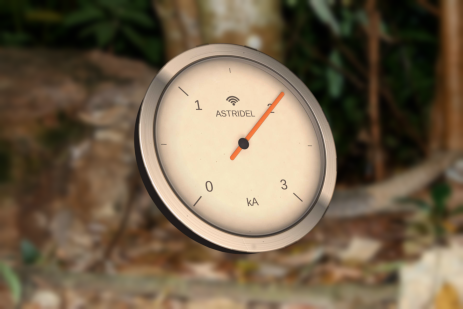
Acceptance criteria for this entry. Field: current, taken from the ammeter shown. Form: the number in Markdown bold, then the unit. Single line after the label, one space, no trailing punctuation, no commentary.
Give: **2** kA
